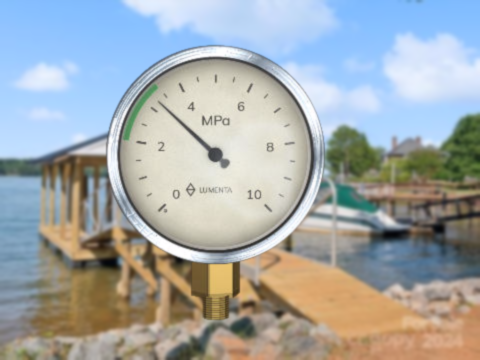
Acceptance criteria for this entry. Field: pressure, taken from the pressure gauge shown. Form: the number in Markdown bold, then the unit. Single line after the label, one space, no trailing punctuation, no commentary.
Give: **3.25** MPa
